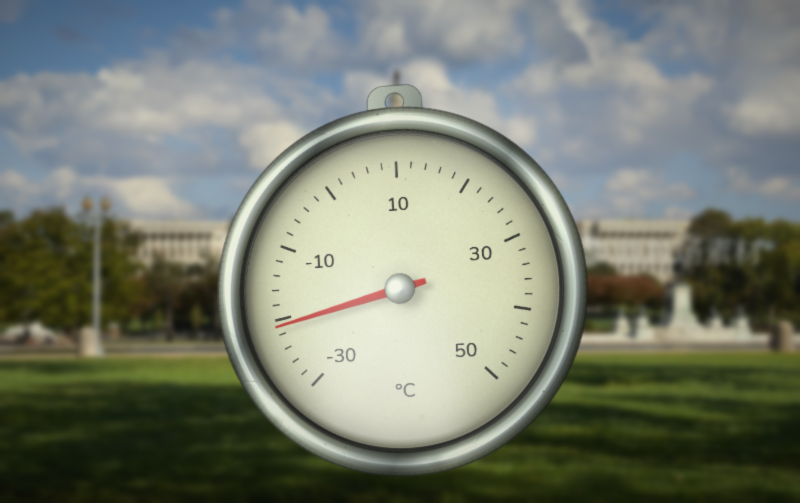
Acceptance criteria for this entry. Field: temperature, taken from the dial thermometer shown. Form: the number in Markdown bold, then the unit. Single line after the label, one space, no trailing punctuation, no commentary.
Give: **-21** °C
